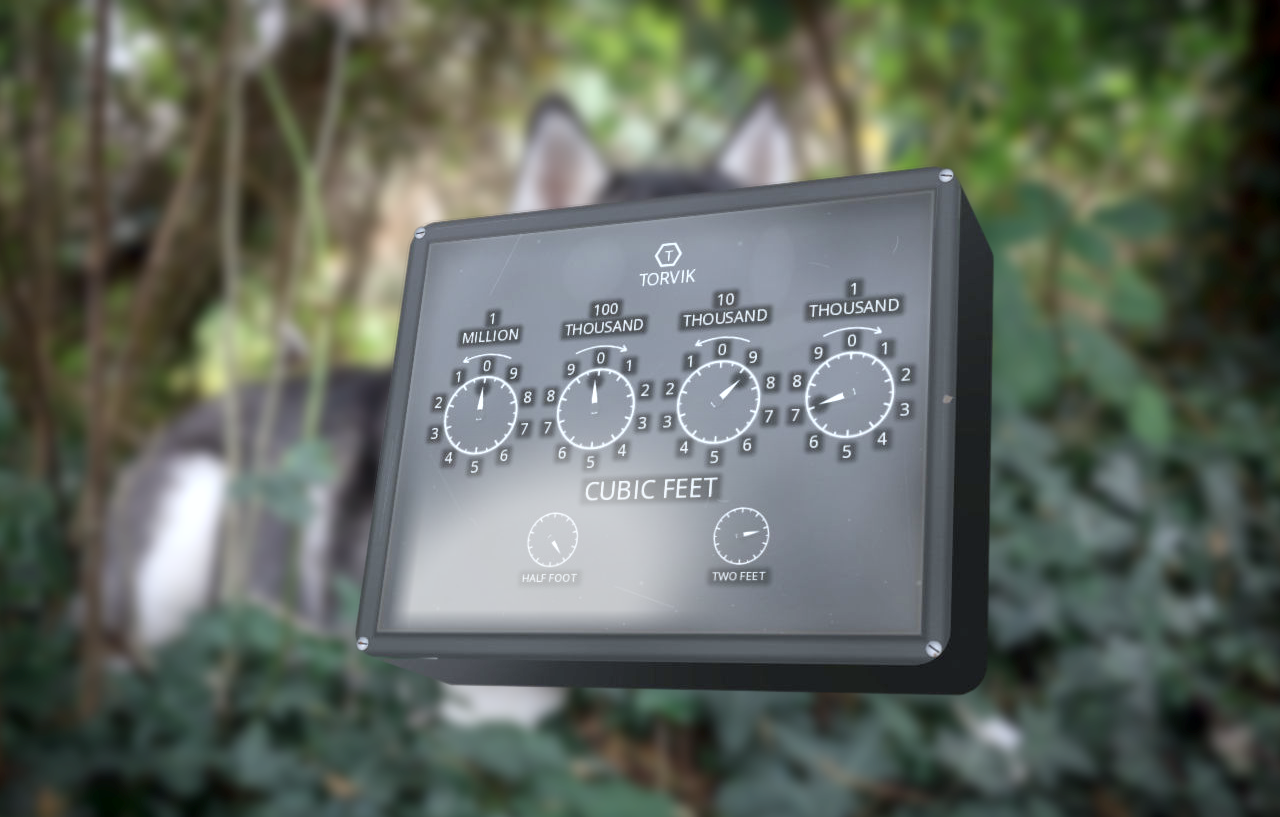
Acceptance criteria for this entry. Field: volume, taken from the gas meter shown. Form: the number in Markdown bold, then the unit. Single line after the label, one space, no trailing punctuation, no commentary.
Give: **998700** ft³
